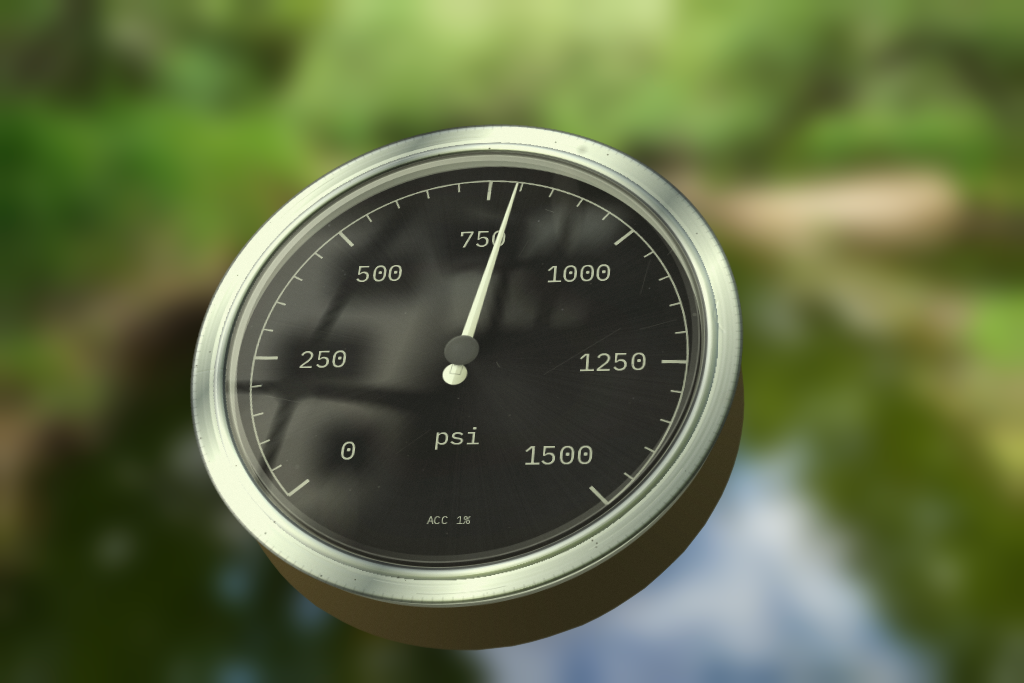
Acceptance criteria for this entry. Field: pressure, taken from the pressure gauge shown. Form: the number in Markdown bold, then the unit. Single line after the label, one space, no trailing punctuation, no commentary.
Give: **800** psi
